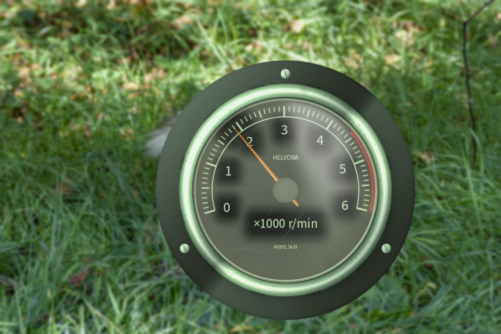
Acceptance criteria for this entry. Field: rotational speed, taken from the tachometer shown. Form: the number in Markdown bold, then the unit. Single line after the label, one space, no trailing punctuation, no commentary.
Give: **1900** rpm
